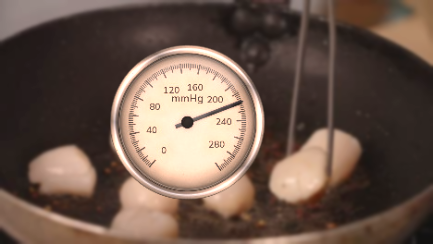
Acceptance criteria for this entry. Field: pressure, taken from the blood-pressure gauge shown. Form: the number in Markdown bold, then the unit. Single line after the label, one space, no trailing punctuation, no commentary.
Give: **220** mmHg
